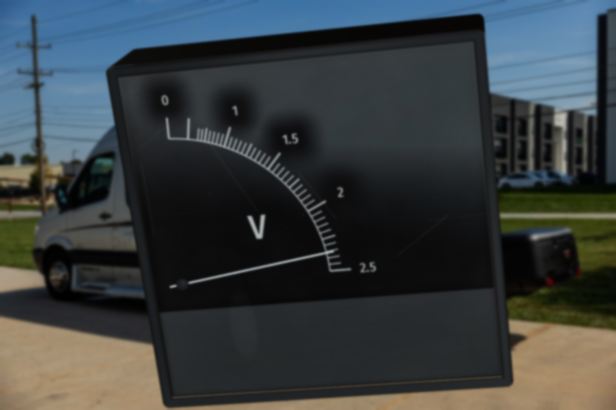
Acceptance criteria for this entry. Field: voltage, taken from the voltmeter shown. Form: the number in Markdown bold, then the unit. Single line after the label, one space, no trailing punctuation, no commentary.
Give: **2.35** V
